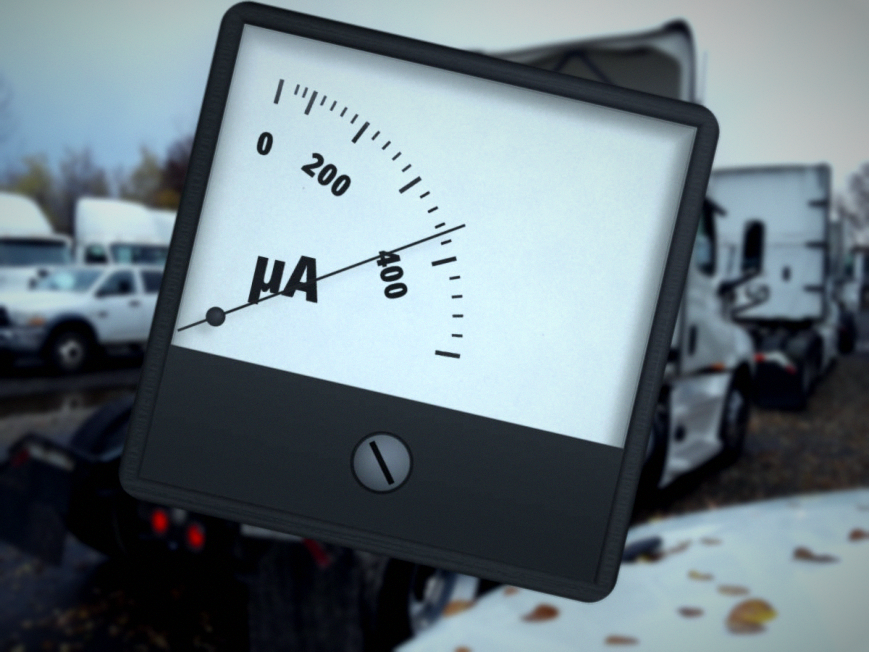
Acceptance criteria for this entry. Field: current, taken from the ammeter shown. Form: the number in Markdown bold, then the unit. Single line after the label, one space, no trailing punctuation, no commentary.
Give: **370** µA
